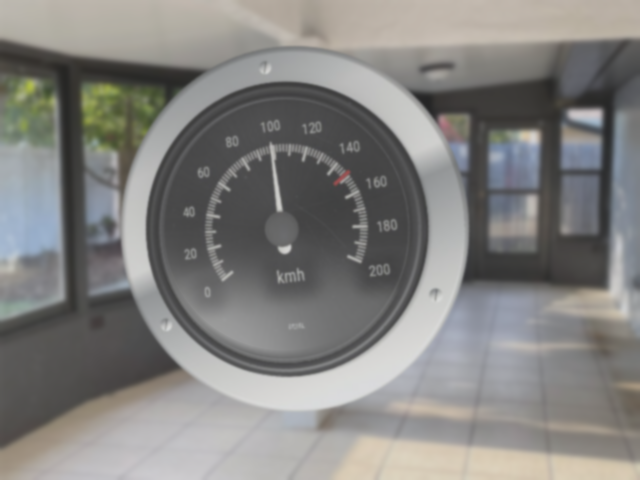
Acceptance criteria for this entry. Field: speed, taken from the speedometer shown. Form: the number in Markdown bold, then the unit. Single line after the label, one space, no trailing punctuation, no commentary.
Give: **100** km/h
